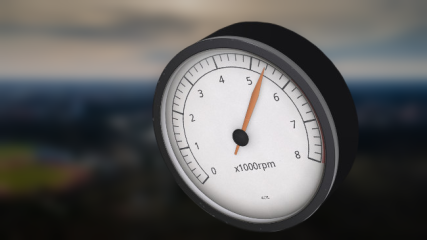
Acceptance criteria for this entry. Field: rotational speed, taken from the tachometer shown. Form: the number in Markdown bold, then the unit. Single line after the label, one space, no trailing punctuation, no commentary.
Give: **5400** rpm
